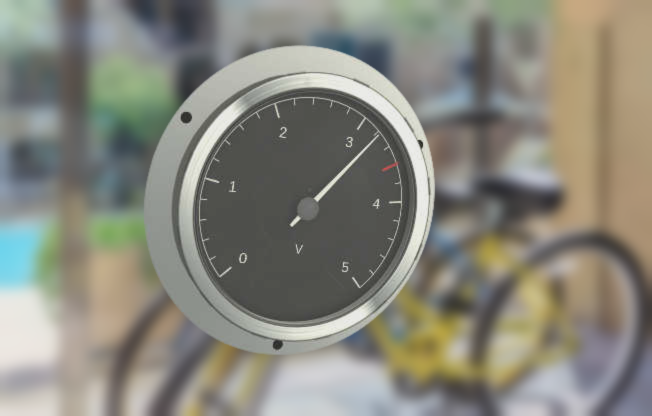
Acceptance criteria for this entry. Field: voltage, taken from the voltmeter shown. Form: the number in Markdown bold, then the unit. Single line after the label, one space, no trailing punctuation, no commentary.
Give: **3.2** V
